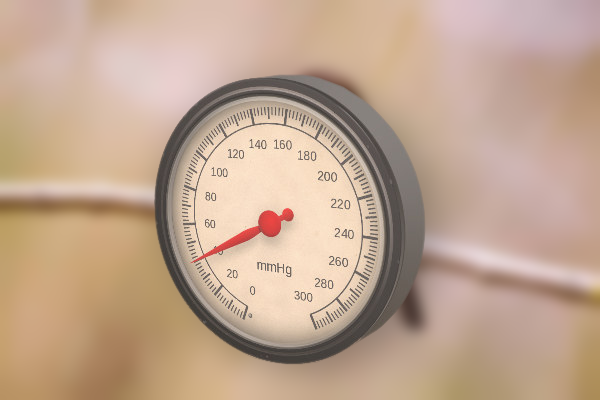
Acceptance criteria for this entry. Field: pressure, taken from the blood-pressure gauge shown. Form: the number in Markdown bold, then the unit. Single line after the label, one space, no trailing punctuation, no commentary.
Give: **40** mmHg
